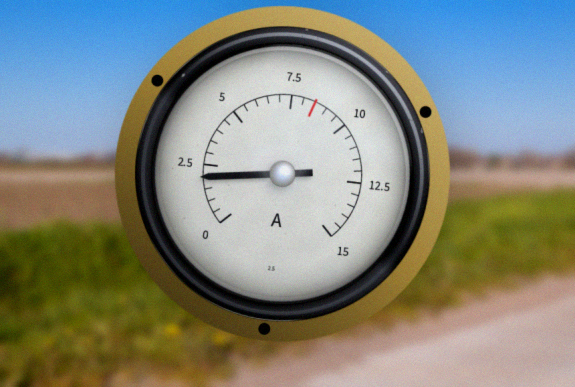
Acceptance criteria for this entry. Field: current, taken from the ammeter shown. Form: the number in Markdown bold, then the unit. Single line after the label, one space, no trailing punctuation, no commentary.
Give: **2** A
